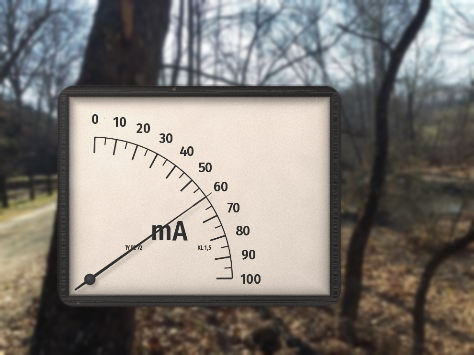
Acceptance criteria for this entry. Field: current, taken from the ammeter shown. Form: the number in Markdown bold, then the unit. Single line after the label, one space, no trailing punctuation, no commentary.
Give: **60** mA
